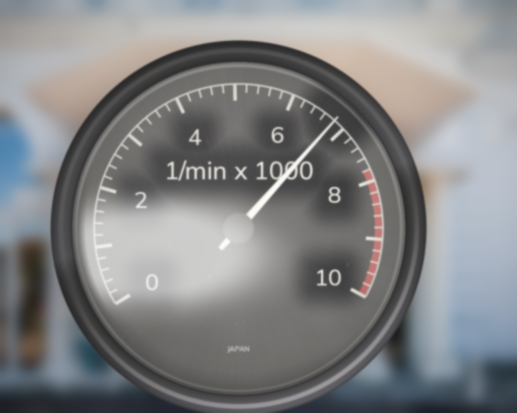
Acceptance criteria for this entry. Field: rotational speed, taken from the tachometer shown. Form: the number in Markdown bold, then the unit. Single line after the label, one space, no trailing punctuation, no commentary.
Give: **6800** rpm
